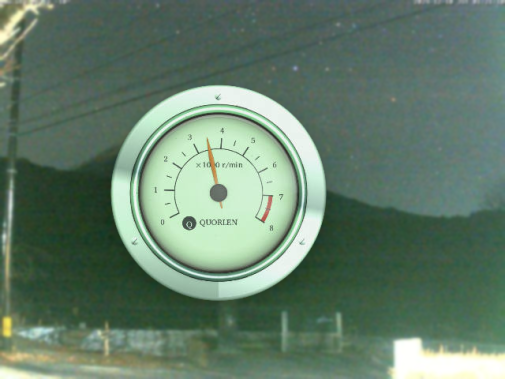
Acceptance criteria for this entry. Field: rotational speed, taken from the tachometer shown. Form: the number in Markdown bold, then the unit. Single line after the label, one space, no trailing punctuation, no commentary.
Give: **3500** rpm
